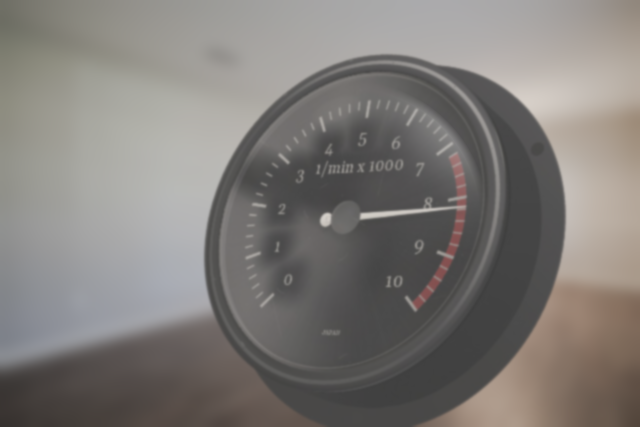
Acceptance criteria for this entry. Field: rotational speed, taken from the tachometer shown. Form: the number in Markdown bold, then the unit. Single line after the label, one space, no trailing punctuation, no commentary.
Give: **8200** rpm
